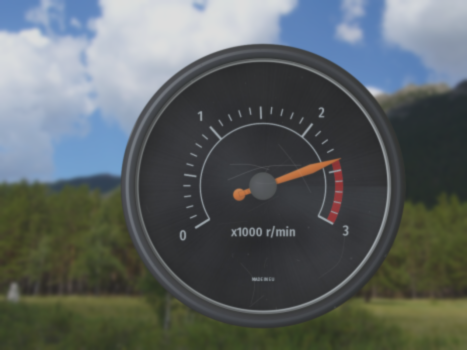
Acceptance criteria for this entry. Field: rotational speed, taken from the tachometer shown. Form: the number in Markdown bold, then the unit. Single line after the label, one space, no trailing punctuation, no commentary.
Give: **2400** rpm
